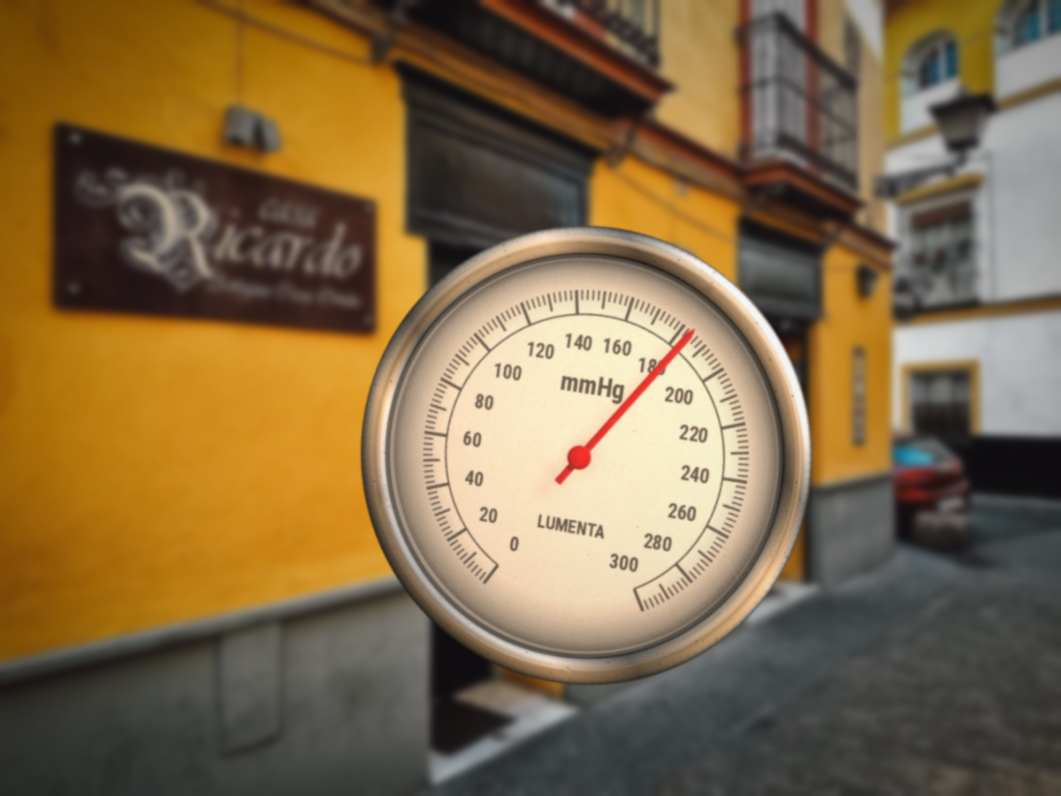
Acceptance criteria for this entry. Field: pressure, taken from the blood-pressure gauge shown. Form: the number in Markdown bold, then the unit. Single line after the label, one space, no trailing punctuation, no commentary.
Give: **184** mmHg
